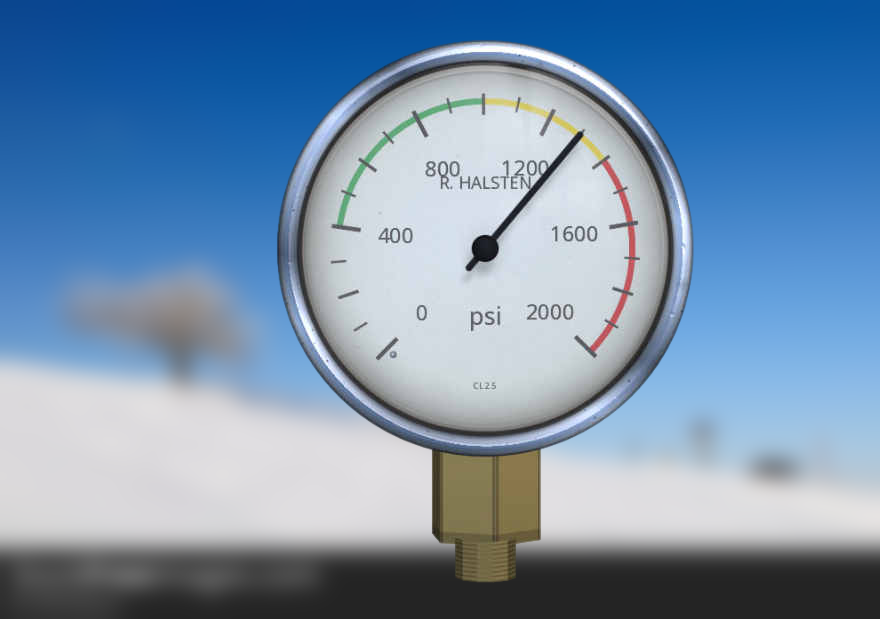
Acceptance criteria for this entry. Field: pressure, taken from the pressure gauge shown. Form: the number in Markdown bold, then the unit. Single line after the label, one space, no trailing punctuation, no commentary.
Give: **1300** psi
